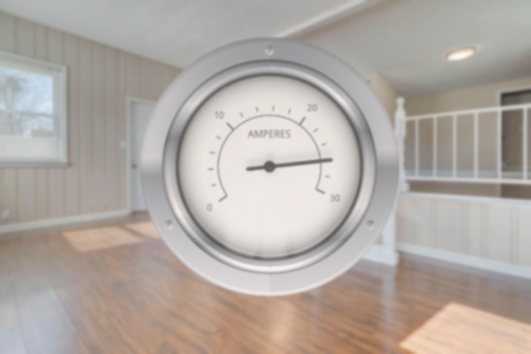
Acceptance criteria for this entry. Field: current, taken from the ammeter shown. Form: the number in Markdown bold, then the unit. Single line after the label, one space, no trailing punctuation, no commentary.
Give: **26** A
